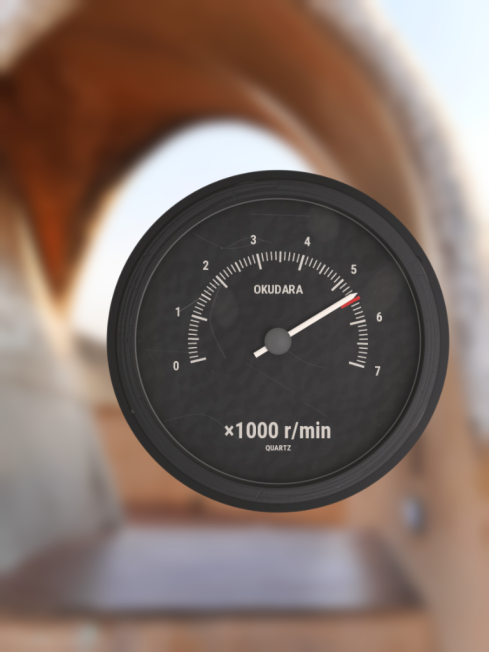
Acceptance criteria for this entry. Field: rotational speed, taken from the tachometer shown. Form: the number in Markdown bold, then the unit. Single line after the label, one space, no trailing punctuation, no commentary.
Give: **5400** rpm
